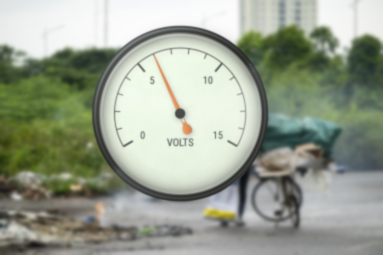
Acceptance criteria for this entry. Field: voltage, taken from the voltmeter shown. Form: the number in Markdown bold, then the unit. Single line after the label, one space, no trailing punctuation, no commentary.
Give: **6** V
